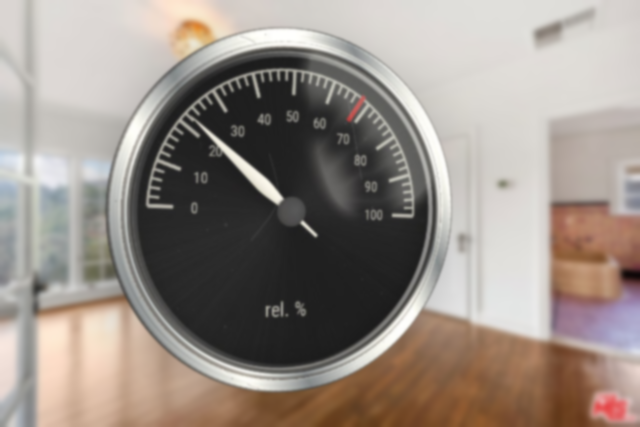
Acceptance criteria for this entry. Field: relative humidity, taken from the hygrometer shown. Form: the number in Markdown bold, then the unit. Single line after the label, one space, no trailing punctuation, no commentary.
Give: **22** %
